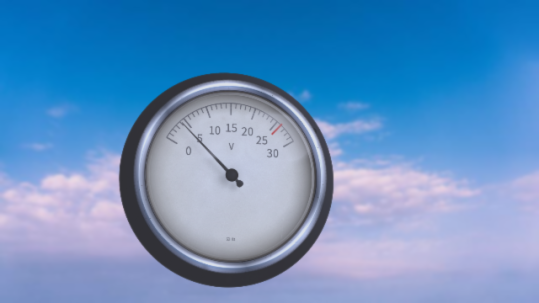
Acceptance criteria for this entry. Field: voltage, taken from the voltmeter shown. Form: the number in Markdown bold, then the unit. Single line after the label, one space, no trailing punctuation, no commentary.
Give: **4** V
